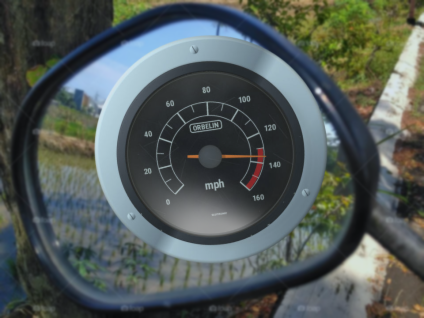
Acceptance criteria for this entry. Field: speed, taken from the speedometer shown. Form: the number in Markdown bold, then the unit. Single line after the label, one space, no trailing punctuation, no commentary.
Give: **135** mph
